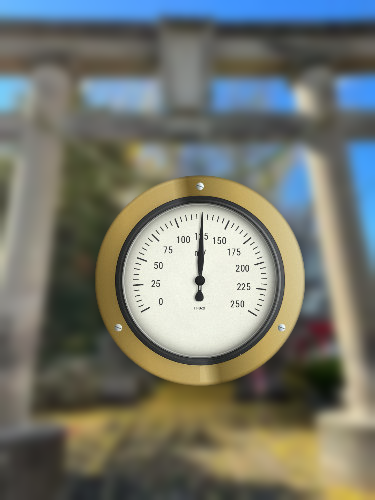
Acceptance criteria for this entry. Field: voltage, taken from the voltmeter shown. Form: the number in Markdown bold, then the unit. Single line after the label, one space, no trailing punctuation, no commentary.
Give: **125** mV
